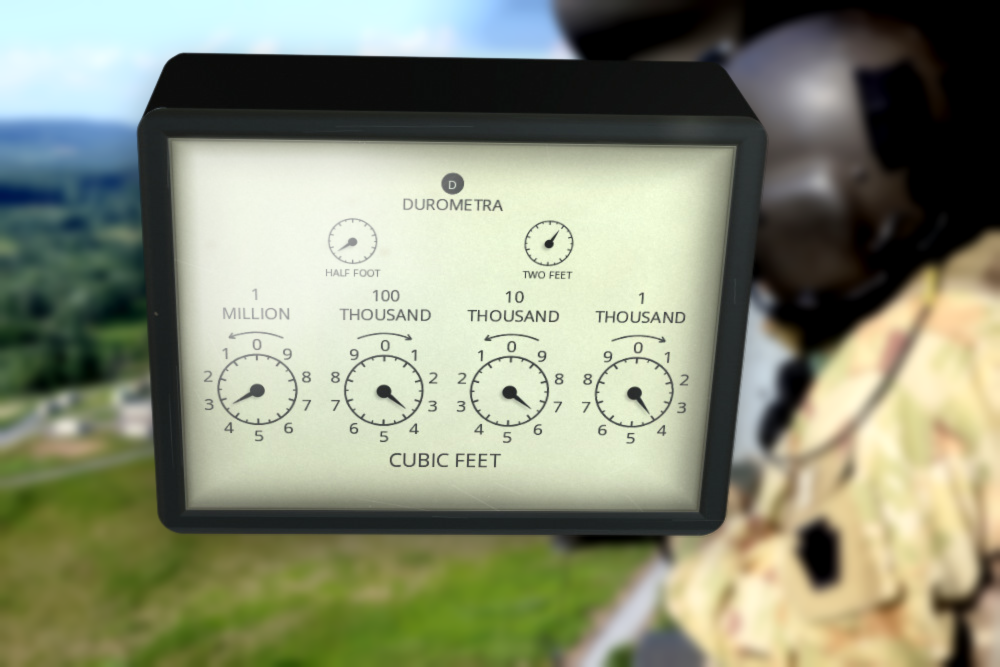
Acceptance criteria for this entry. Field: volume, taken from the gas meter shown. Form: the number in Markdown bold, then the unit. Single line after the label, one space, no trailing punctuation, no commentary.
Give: **336400** ft³
